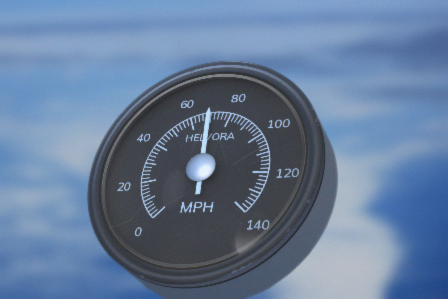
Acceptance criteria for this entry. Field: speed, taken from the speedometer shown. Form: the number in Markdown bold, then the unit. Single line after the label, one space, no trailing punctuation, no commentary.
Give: **70** mph
